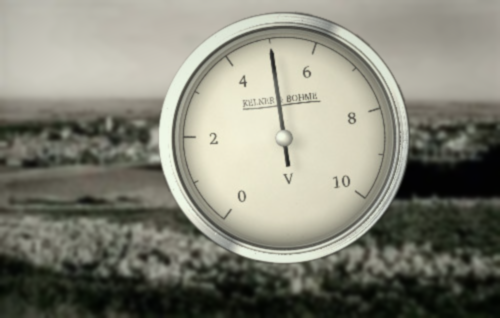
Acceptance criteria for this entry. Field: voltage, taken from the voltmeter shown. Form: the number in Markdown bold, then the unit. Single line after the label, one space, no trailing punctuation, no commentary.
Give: **5** V
